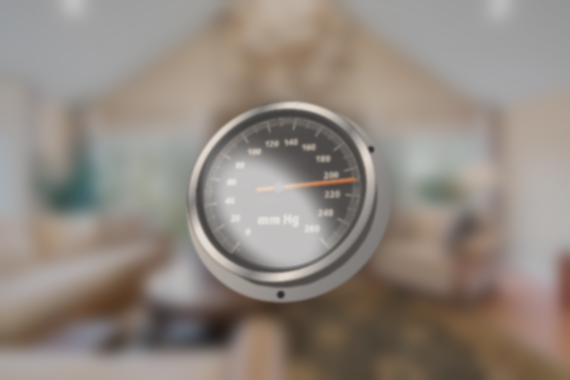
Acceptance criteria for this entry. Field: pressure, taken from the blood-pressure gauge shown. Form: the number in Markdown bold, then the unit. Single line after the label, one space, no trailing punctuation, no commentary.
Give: **210** mmHg
